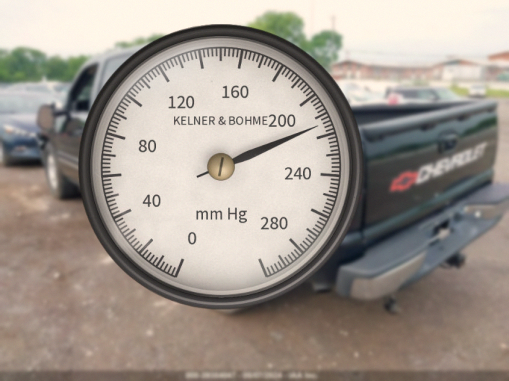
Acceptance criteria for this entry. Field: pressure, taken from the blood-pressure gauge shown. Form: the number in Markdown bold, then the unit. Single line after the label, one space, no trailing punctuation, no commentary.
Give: **214** mmHg
